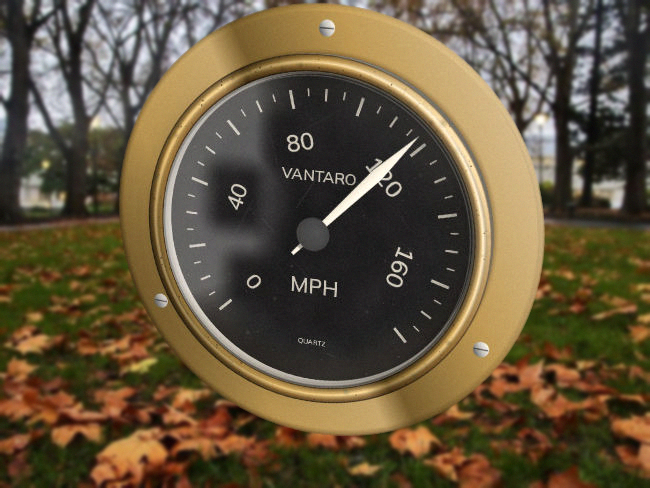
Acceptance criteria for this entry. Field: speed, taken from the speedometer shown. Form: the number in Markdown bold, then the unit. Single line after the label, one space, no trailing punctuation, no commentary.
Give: **117.5** mph
